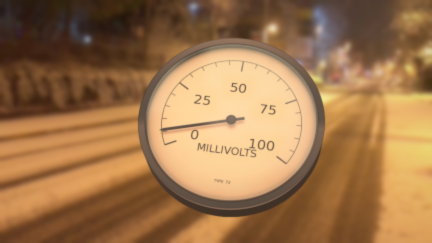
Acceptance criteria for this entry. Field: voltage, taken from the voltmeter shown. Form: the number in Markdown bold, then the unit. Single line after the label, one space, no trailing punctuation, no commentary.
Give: **5** mV
